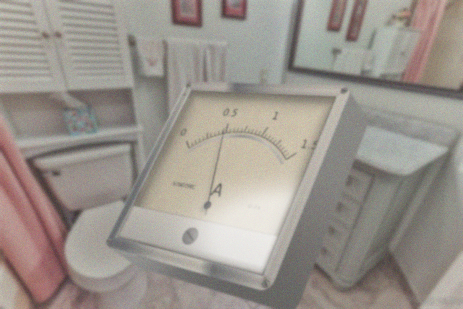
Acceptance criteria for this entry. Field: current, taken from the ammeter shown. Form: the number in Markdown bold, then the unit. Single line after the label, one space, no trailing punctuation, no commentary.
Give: **0.5** A
